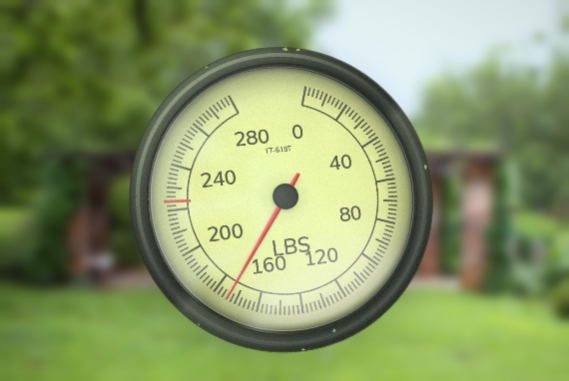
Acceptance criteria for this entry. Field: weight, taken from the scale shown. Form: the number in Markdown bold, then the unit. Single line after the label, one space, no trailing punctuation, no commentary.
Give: **174** lb
